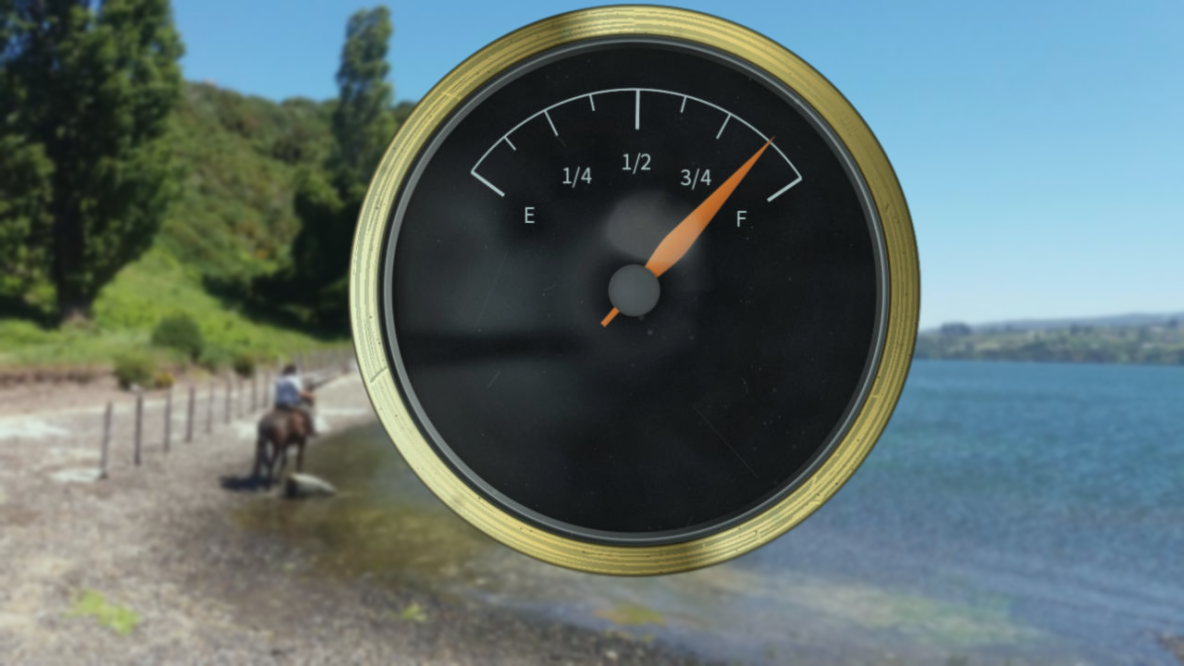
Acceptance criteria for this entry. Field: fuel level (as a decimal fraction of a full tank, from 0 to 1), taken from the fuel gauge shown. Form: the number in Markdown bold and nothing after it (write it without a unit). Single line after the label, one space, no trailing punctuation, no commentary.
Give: **0.875**
